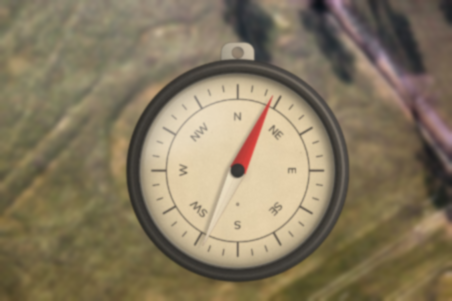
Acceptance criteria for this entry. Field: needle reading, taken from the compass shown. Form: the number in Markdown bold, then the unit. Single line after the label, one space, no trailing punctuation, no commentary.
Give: **25** °
